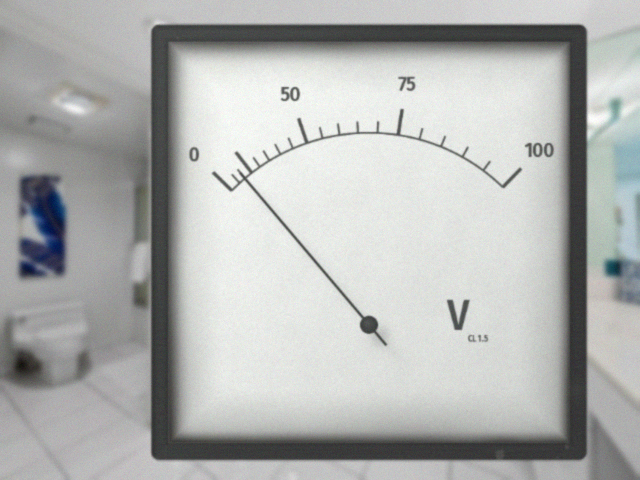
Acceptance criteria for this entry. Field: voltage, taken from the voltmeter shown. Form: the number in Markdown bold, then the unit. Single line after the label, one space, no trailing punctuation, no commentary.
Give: **20** V
